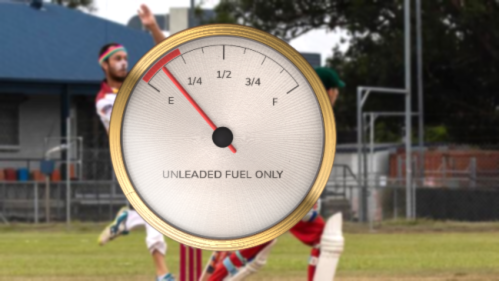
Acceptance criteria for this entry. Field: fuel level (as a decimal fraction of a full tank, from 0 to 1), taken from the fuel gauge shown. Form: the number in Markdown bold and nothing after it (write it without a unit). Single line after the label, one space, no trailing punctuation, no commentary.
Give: **0.125**
